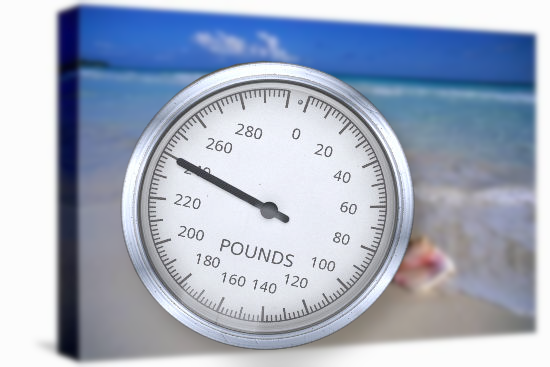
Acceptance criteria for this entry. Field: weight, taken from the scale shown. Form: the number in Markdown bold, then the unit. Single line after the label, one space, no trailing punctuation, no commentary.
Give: **240** lb
